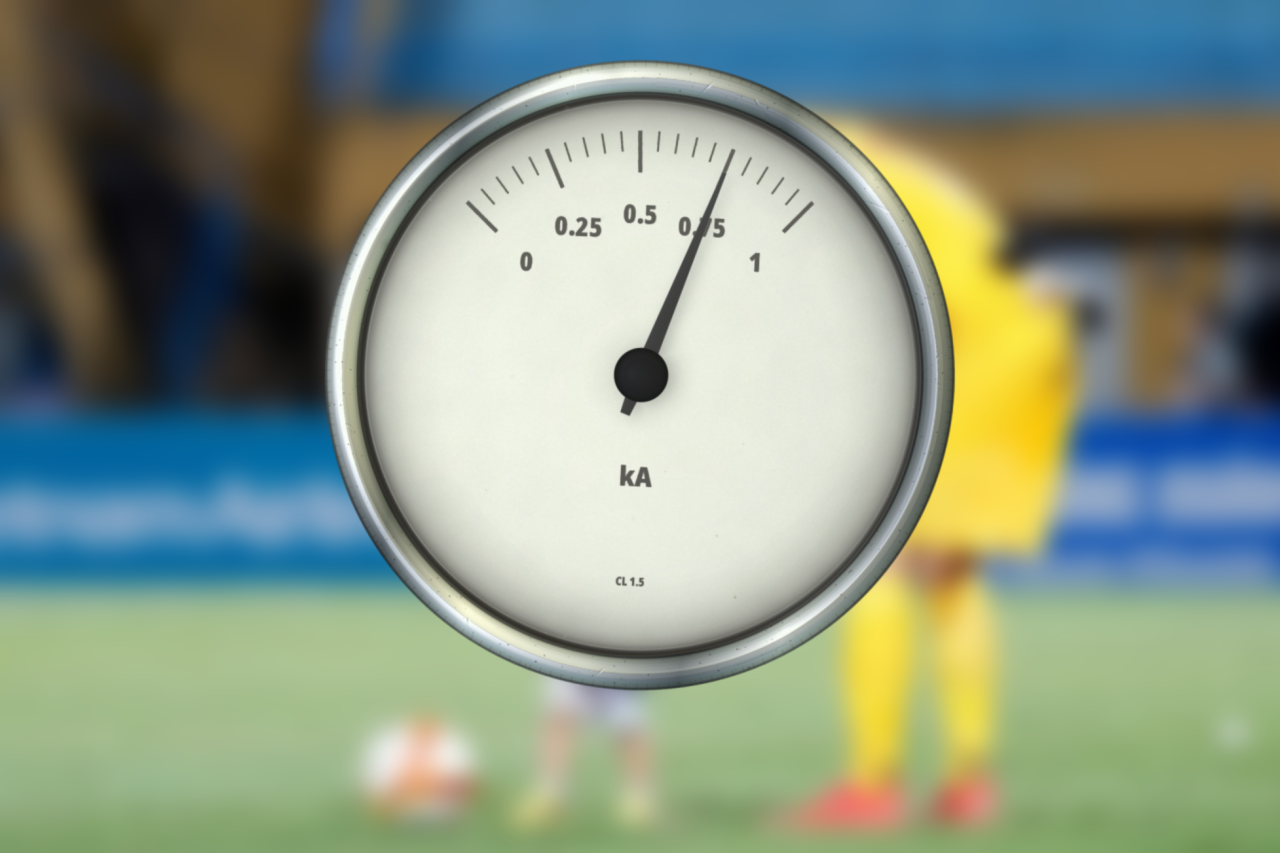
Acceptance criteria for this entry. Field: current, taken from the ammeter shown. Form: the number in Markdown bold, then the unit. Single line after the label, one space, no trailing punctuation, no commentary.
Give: **0.75** kA
